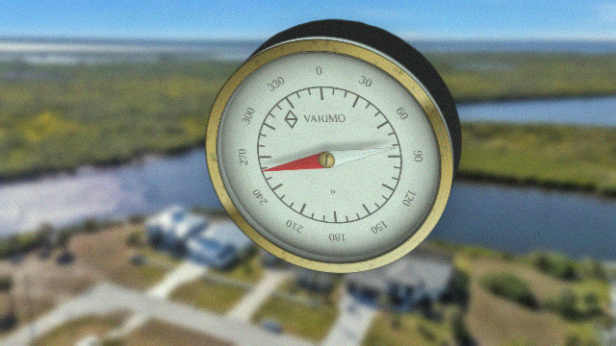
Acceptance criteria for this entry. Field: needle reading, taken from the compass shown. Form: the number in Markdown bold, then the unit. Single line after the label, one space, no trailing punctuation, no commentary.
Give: **260** °
